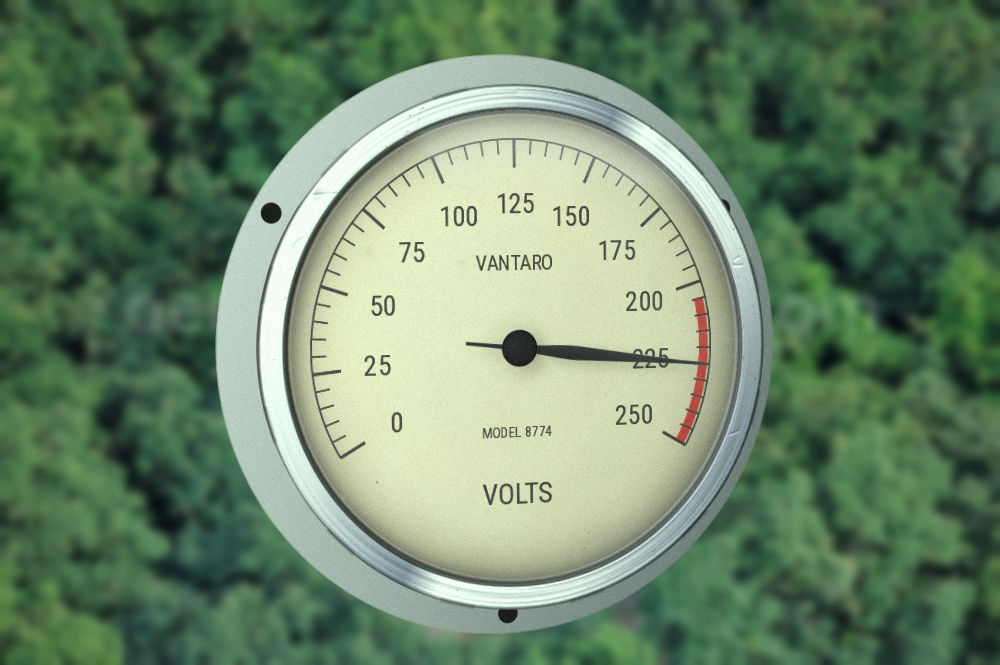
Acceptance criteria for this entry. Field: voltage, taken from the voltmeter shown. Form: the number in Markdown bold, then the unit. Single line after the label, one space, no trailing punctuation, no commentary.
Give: **225** V
